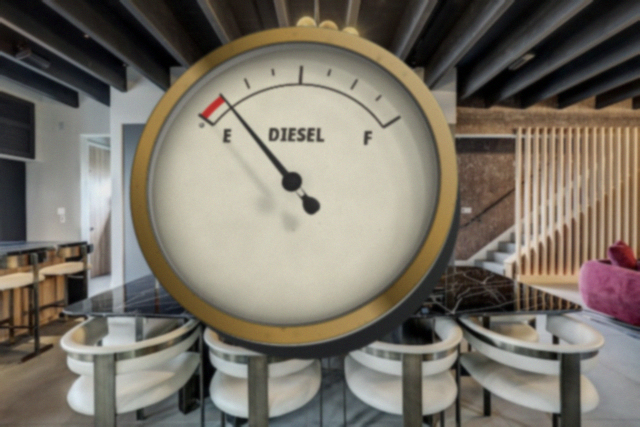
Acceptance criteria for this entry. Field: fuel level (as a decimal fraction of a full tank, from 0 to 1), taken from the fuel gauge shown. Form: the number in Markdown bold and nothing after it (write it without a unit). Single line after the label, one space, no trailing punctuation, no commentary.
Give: **0.125**
